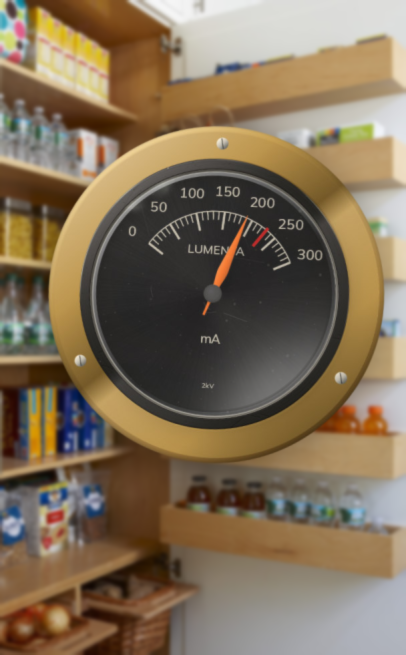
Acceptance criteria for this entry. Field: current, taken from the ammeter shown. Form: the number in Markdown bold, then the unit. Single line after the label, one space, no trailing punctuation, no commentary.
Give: **190** mA
